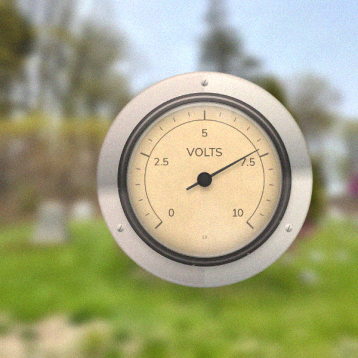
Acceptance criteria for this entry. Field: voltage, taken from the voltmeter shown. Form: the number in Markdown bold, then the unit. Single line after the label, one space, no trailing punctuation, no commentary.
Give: **7.25** V
